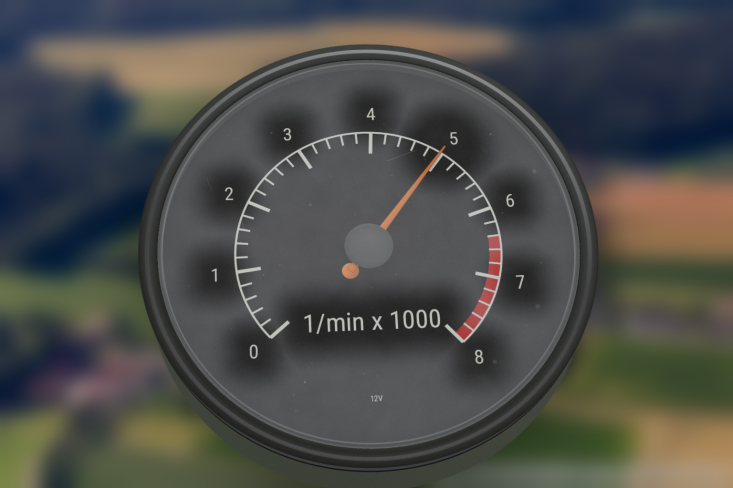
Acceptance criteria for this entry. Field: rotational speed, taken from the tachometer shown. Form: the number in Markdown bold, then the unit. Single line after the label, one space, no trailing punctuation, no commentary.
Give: **5000** rpm
